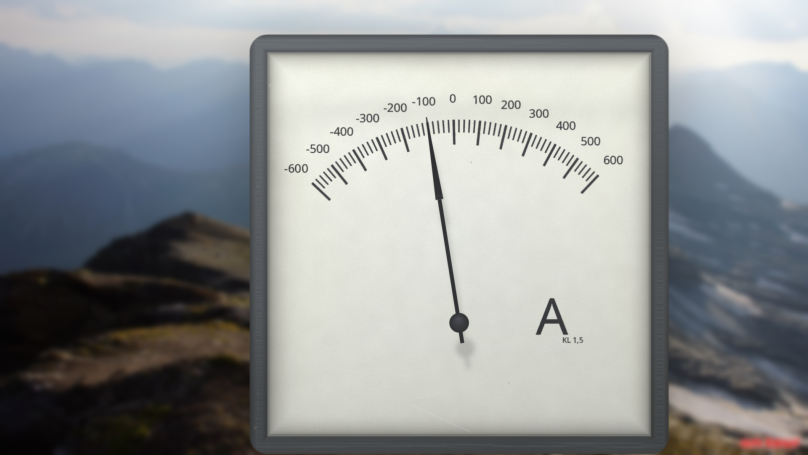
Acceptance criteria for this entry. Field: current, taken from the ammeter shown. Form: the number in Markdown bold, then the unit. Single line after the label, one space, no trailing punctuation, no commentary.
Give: **-100** A
